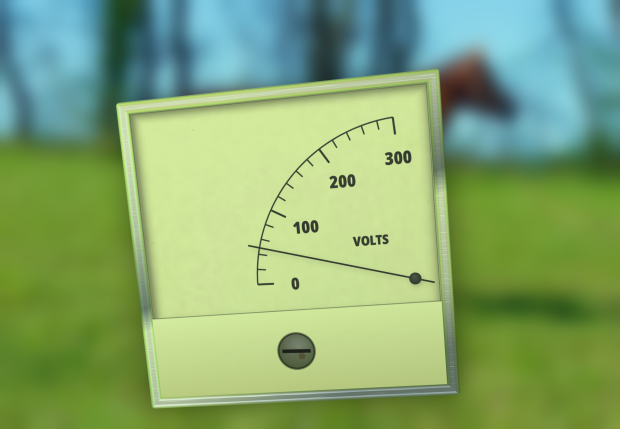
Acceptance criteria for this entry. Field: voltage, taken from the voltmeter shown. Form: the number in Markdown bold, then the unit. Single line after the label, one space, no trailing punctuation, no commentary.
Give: **50** V
